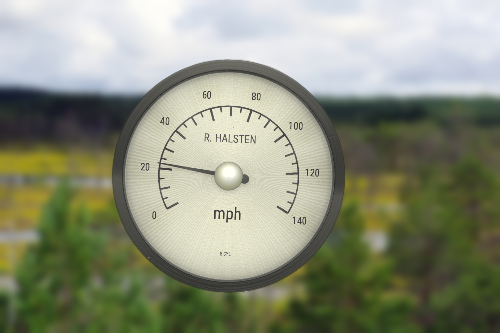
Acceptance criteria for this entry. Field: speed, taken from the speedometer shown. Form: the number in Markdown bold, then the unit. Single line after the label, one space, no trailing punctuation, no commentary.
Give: **22.5** mph
